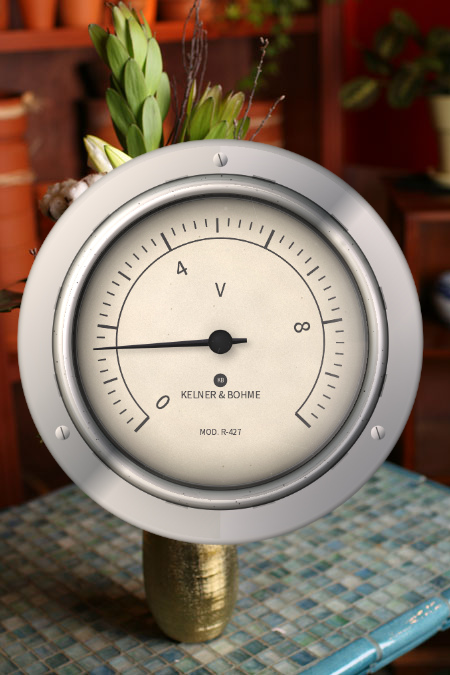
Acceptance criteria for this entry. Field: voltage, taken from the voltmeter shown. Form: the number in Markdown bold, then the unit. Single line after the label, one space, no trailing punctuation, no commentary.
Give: **1.6** V
